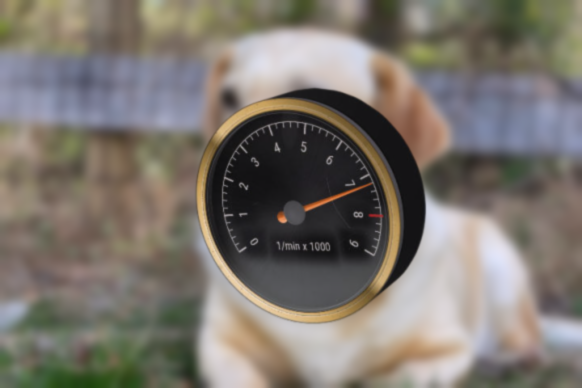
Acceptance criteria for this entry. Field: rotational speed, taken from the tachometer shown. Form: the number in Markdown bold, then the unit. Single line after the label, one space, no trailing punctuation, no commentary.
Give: **7200** rpm
